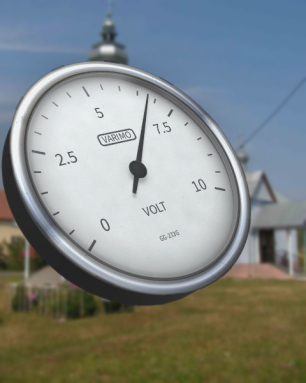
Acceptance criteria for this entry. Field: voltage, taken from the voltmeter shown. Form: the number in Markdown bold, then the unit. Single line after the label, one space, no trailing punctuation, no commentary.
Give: **6.75** V
